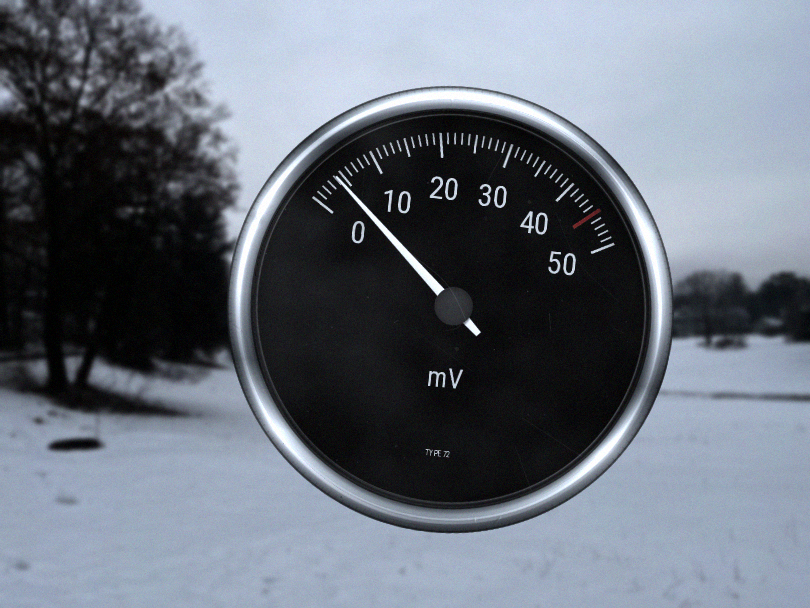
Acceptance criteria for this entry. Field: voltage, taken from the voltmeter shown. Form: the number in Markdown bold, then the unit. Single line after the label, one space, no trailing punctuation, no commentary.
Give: **4** mV
